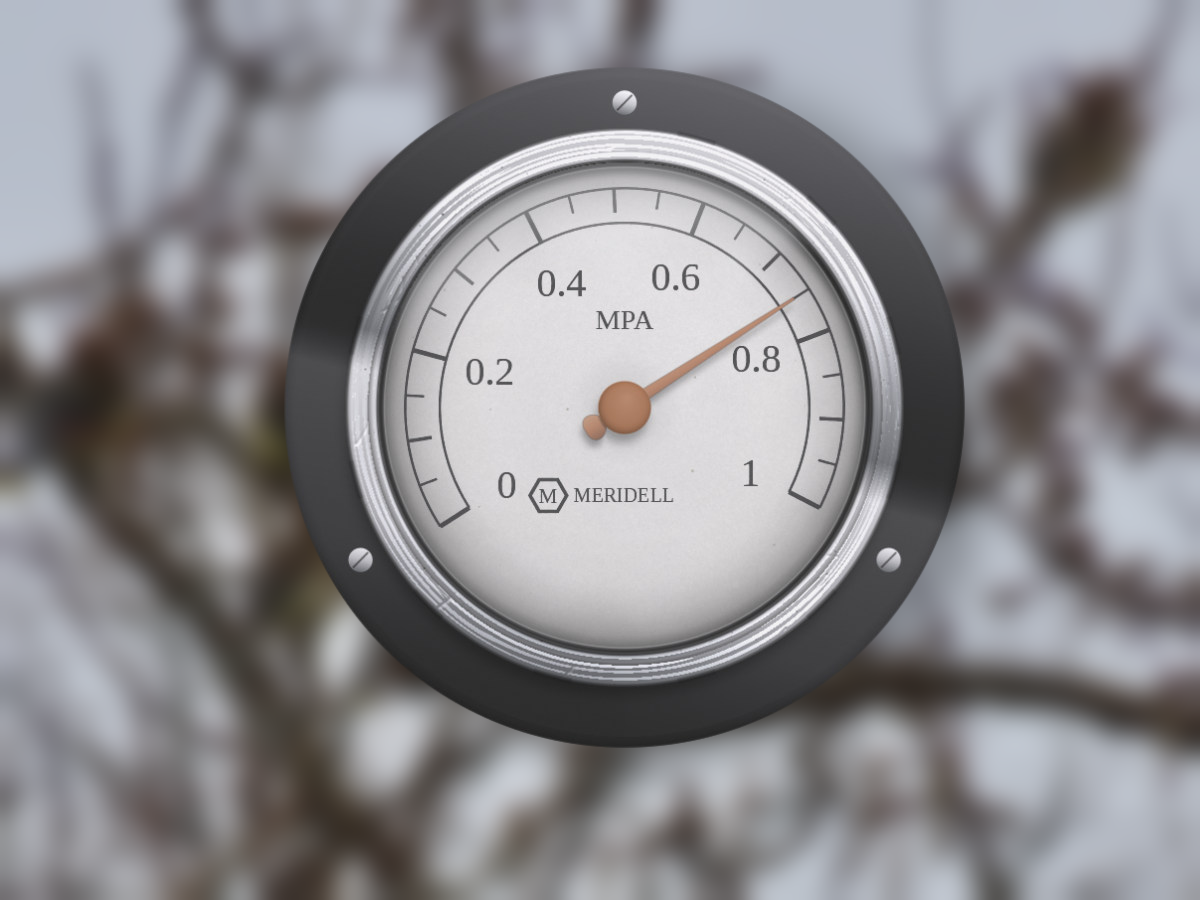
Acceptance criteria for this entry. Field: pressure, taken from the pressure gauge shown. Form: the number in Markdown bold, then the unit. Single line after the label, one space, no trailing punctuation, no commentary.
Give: **0.75** MPa
